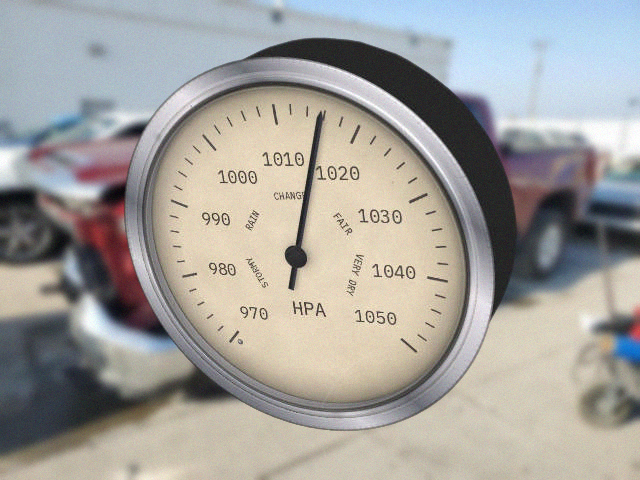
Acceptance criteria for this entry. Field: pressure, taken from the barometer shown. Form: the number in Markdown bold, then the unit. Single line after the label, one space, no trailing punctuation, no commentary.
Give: **1016** hPa
